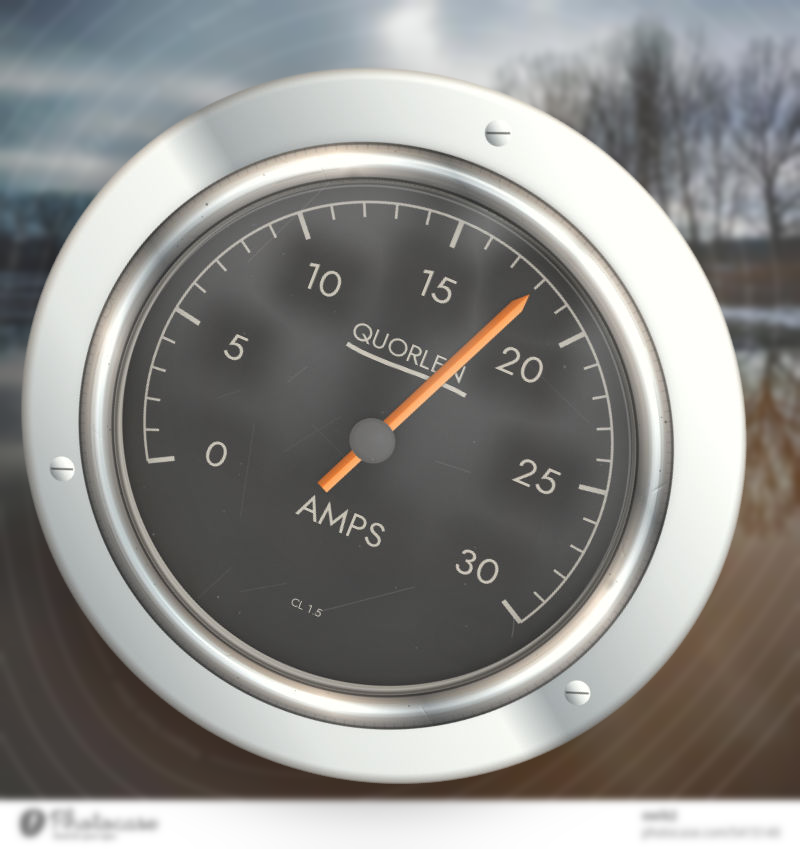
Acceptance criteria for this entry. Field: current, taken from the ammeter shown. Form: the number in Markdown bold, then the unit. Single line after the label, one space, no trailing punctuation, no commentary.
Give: **18** A
